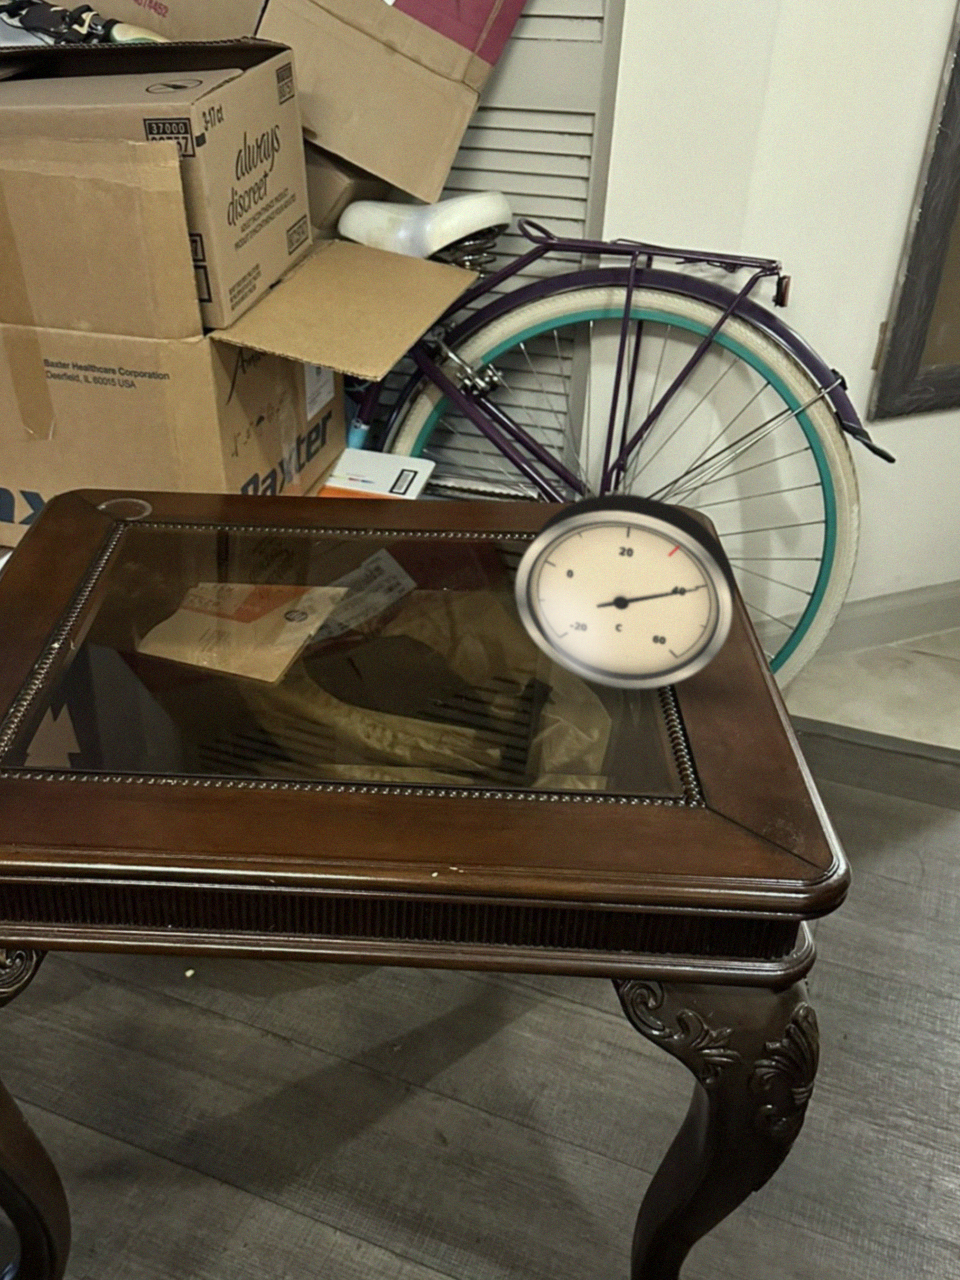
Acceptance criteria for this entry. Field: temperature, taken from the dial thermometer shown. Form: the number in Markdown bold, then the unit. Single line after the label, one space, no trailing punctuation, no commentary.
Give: **40** °C
